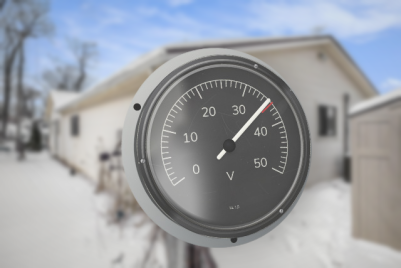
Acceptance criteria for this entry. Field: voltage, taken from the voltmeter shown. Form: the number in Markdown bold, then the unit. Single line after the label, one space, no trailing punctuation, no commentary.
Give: **35** V
